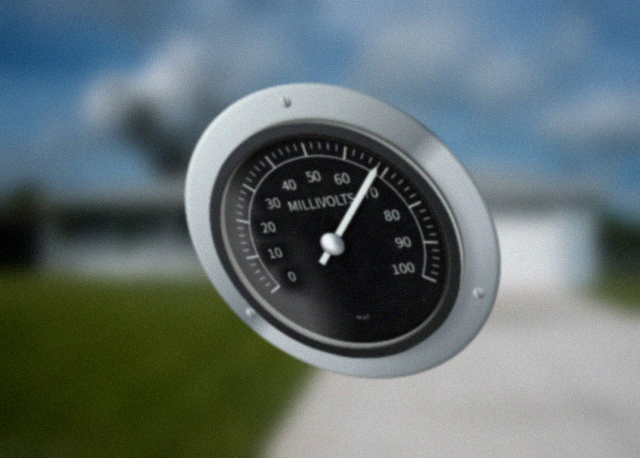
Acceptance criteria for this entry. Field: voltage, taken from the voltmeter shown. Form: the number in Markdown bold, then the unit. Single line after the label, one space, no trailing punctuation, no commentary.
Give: **68** mV
